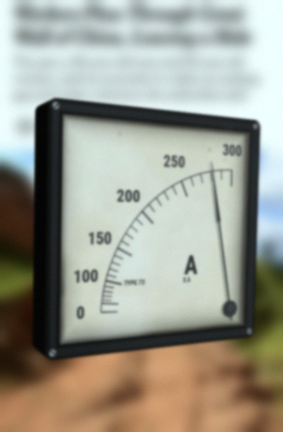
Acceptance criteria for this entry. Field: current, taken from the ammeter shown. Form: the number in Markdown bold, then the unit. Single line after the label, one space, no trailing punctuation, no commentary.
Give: **280** A
